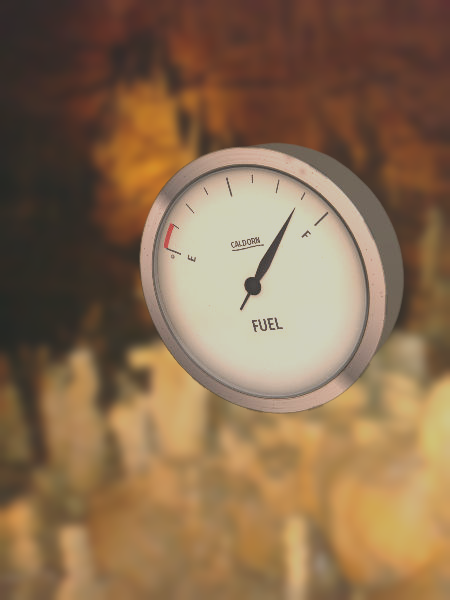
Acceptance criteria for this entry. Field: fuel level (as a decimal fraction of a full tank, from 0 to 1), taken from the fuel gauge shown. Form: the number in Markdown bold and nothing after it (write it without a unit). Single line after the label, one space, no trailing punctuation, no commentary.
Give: **0.875**
